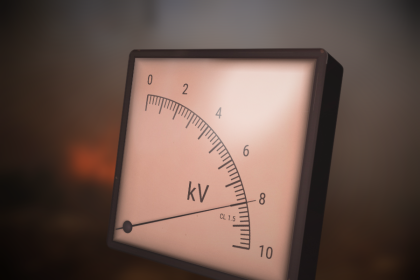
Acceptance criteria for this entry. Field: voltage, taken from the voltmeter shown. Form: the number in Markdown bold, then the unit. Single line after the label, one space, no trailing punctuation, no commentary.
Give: **8** kV
